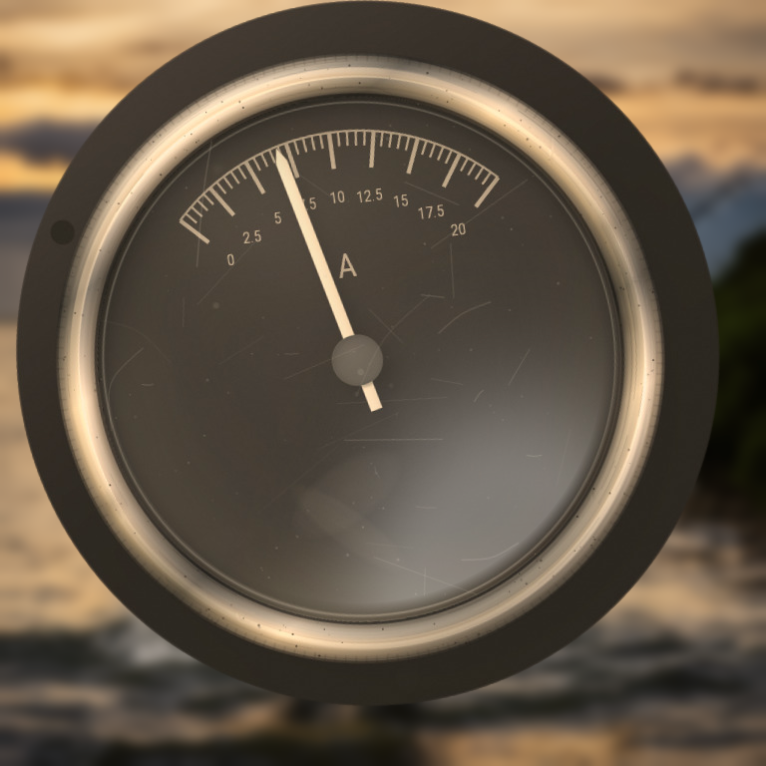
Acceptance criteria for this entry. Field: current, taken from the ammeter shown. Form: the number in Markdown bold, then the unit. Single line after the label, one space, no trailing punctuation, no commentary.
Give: **7** A
